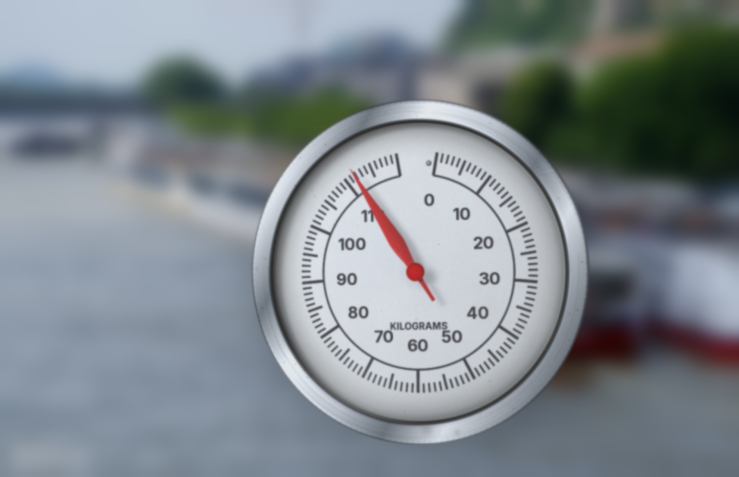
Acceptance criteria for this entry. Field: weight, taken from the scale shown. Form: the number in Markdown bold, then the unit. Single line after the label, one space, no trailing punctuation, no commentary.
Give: **112** kg
